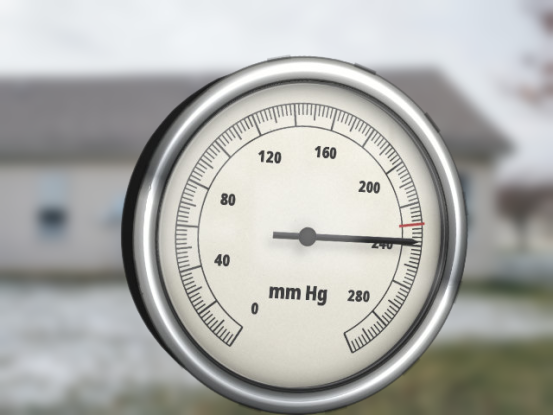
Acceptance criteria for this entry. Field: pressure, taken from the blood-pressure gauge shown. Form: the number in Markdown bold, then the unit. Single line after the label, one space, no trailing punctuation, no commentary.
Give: **238** mmHg
